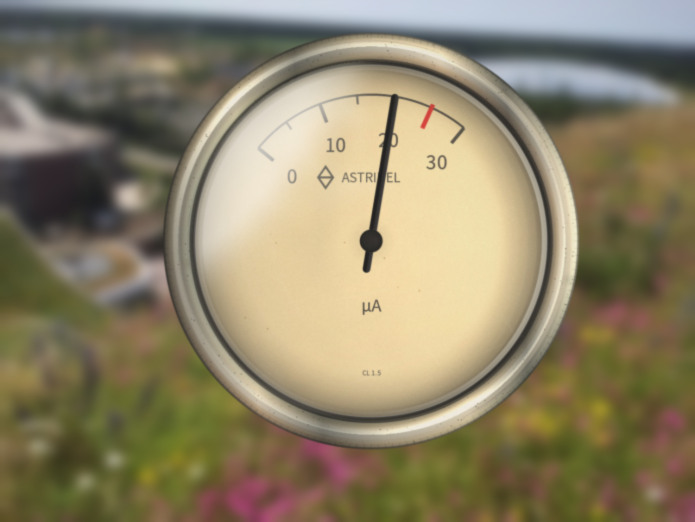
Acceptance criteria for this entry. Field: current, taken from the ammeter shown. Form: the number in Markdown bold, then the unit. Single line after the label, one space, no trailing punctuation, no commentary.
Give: **20** µA
